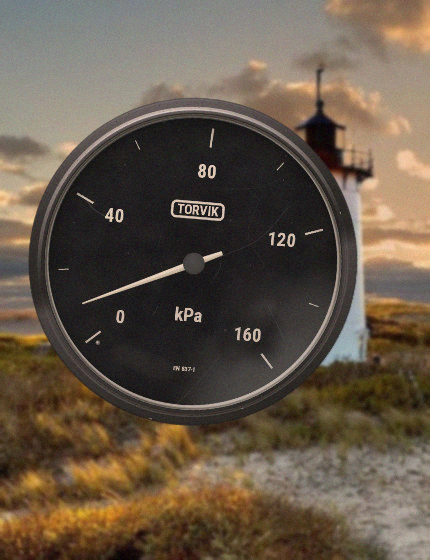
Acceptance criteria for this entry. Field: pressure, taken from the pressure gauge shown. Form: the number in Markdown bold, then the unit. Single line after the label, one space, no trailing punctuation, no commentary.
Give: **10** kPa
